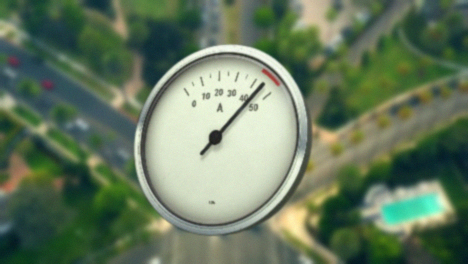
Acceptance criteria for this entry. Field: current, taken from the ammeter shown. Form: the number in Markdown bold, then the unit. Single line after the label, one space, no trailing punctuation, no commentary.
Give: **45** A
